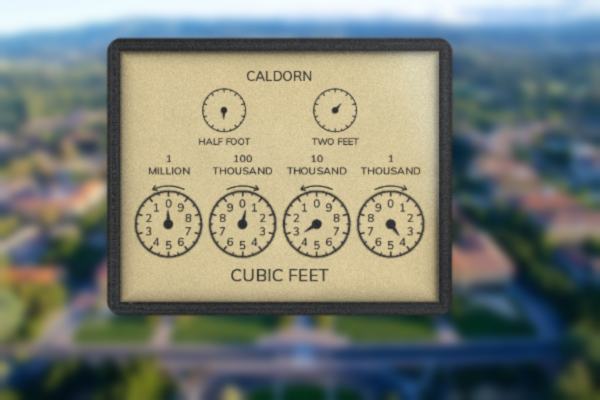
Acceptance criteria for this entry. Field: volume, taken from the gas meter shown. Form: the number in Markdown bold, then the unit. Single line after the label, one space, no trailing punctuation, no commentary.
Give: **3400** ft³
